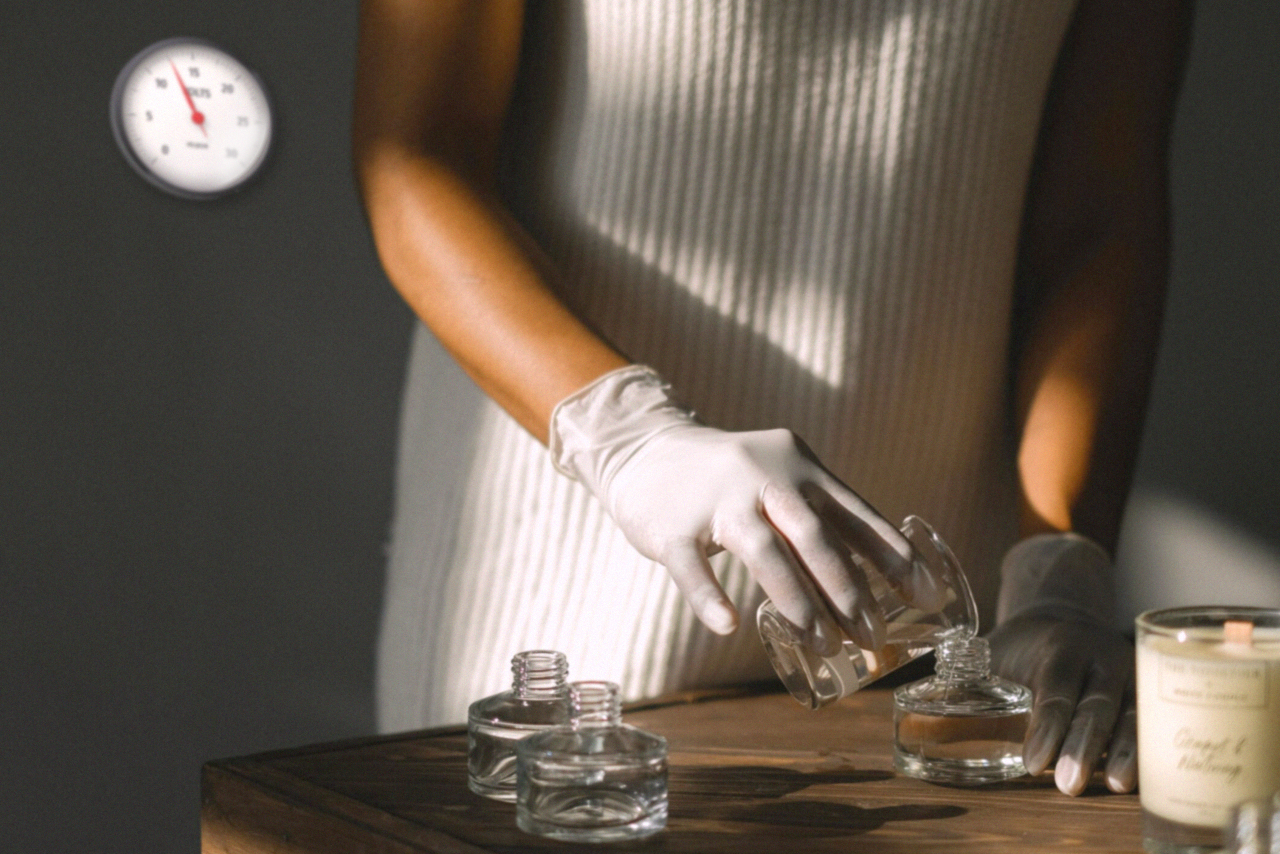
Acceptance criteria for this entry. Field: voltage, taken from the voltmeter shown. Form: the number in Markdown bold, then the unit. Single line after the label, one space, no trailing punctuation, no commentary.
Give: **12.5** V
